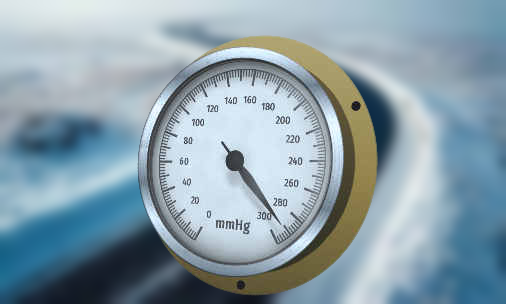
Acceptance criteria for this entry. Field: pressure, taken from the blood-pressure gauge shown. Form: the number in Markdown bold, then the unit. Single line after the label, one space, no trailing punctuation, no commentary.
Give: **290** mmHg
